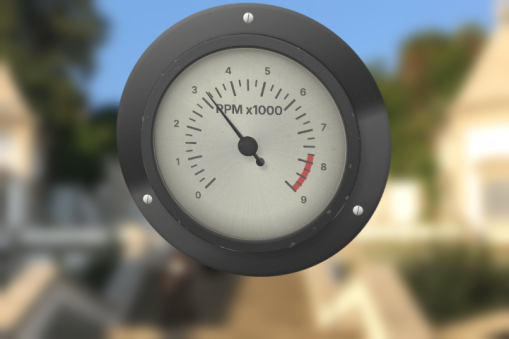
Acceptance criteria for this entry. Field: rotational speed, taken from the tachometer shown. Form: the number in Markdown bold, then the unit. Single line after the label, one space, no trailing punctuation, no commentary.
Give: **3250** rpm
